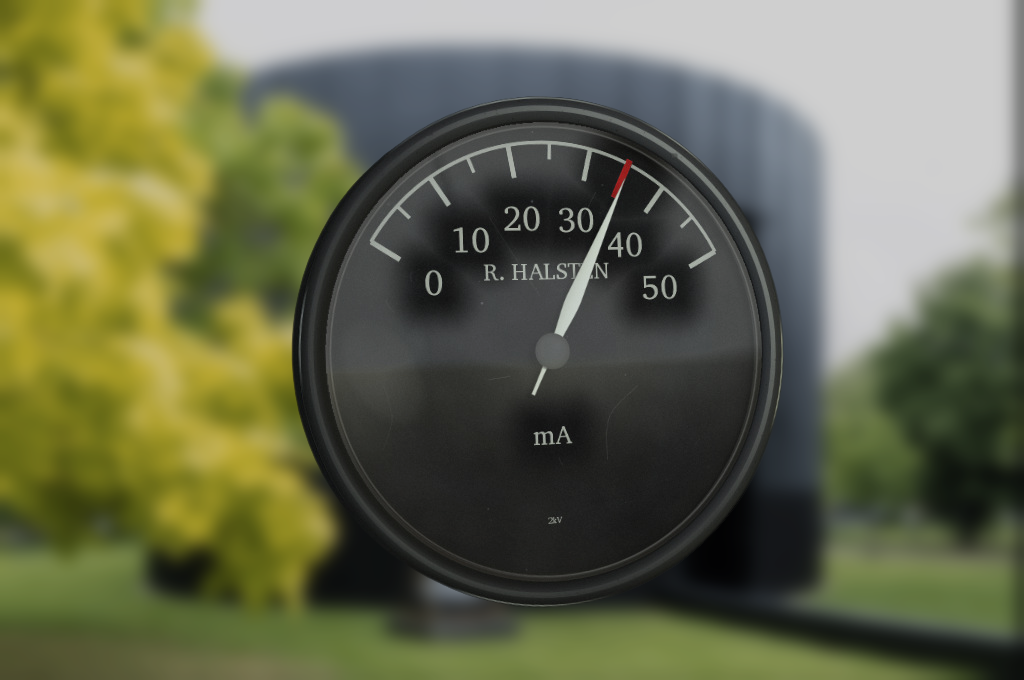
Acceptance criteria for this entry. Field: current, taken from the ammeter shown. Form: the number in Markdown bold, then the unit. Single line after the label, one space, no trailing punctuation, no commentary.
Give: **35** mA
